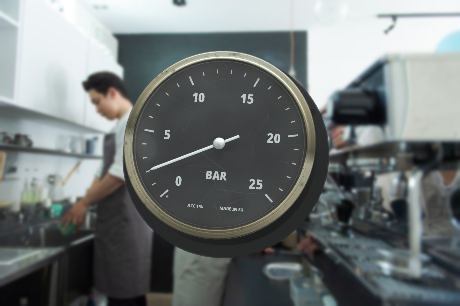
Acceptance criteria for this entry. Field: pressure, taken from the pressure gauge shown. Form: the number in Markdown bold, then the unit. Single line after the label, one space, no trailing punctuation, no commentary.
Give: **2** bar
